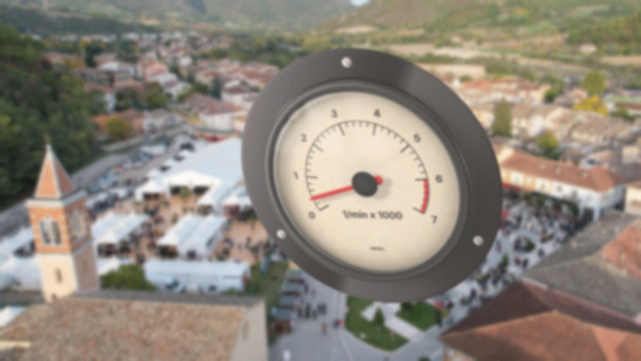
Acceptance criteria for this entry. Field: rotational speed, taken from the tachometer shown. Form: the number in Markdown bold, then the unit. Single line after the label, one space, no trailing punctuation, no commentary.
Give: **400** rpm
